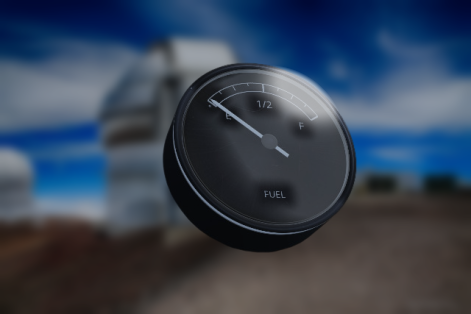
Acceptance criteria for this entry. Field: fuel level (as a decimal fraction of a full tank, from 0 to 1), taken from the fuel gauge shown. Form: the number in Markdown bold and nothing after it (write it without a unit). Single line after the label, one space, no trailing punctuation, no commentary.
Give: **0**
